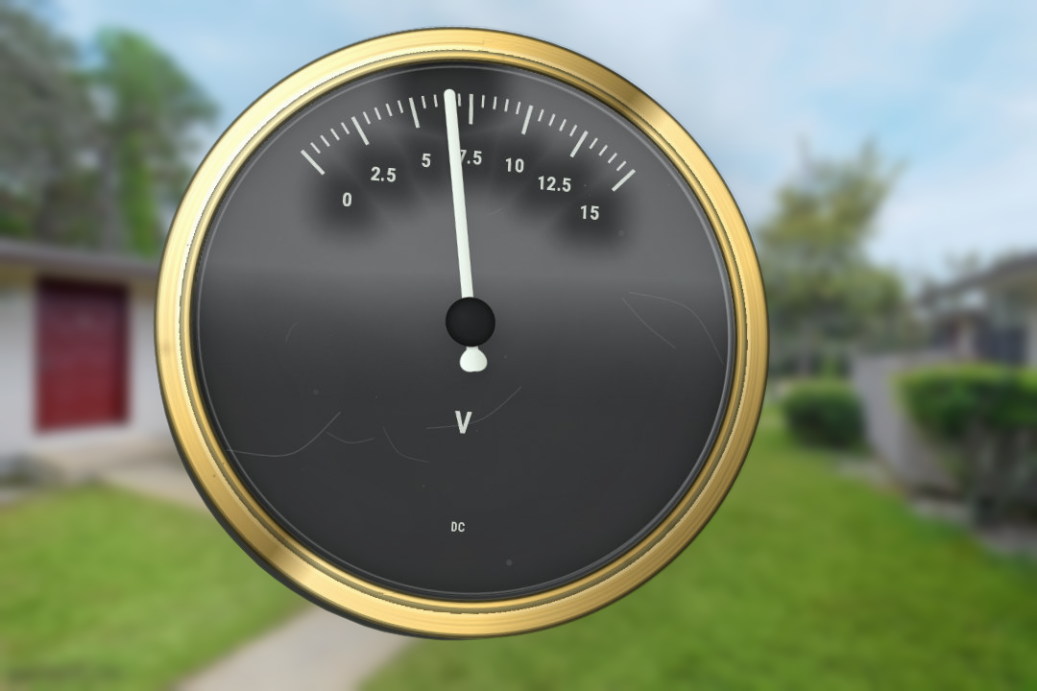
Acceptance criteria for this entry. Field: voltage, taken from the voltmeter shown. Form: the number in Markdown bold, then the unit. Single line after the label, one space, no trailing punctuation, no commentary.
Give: **6.5** V
